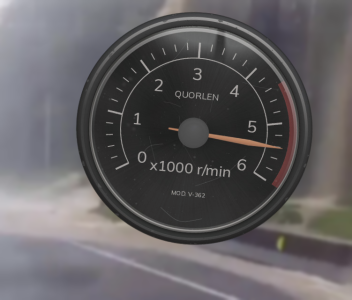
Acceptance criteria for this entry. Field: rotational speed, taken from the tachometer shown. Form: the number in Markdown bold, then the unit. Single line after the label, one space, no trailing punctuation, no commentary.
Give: **5400** rpm
